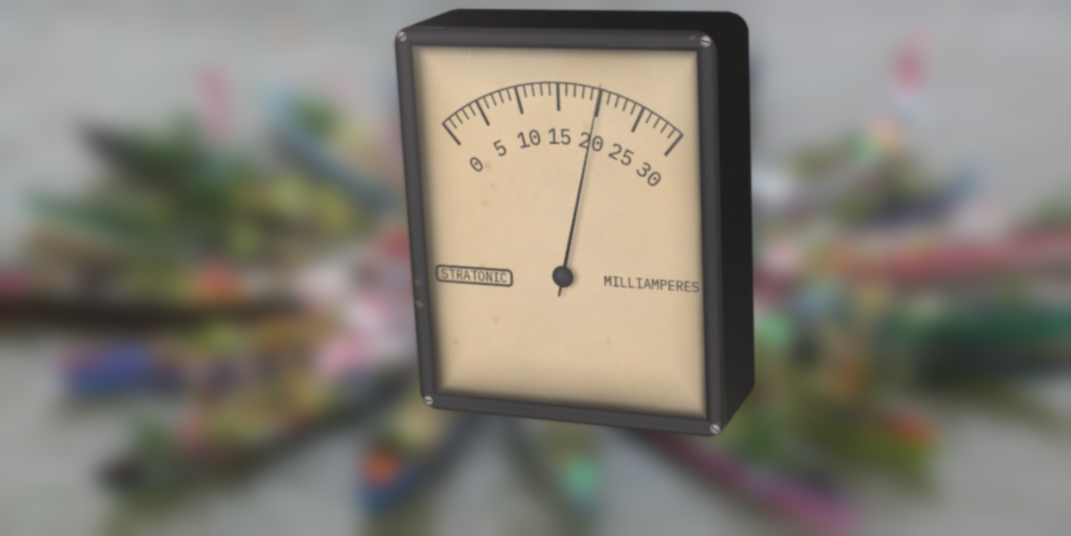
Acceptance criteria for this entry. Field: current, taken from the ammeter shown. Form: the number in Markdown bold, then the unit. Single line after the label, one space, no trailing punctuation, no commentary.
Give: **20** mA
